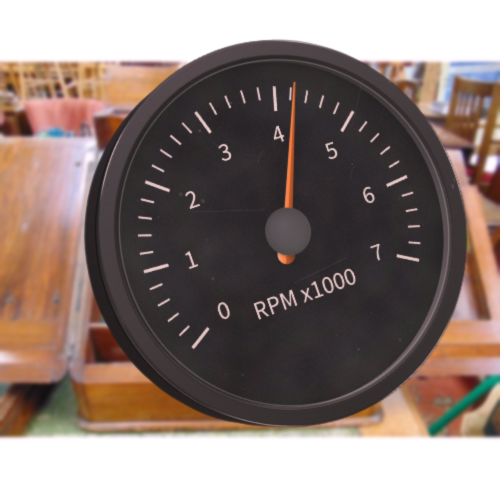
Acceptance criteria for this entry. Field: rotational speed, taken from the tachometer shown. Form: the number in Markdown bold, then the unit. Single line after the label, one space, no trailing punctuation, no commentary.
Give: **4200** rpm
